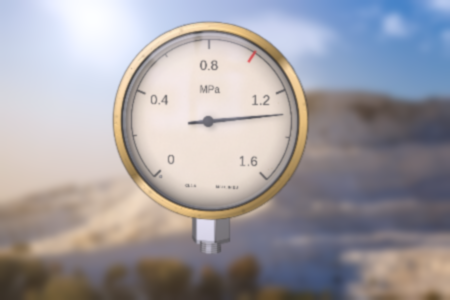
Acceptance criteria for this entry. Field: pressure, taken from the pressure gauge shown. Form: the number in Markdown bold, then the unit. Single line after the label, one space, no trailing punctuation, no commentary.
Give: **1.3** MPa
